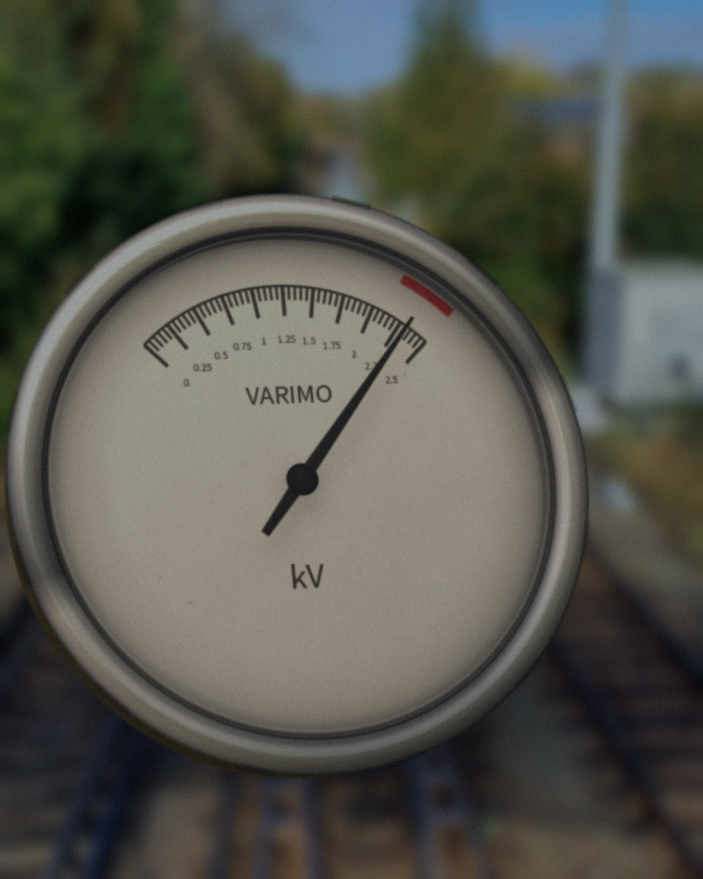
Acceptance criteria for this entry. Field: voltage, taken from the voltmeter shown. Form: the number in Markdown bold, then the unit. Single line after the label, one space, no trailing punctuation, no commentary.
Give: **2.3** kV
